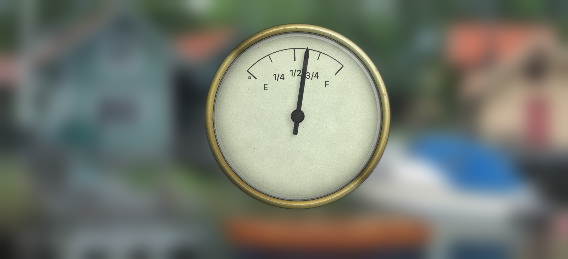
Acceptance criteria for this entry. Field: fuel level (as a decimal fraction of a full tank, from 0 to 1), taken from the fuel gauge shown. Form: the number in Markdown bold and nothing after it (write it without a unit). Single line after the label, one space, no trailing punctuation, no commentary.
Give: **0.625**
